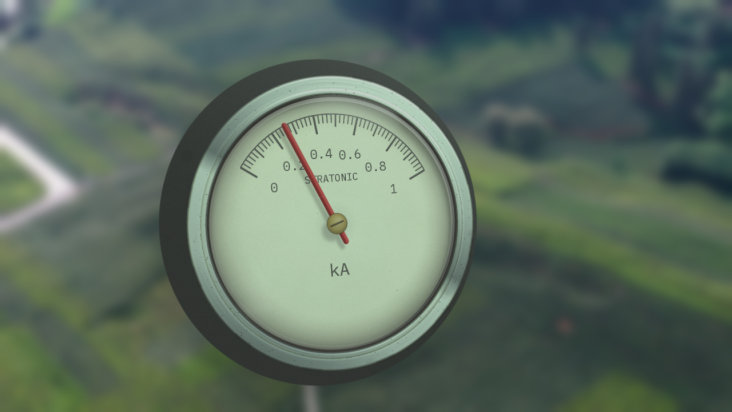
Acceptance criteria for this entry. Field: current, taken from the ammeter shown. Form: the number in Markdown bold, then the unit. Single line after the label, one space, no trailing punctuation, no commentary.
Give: **0.26** kA
